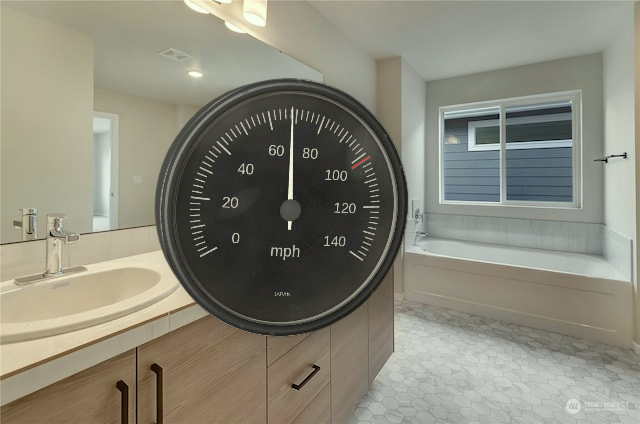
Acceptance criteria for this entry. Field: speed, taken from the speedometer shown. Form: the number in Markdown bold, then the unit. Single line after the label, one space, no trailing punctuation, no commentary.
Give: **68** mph
